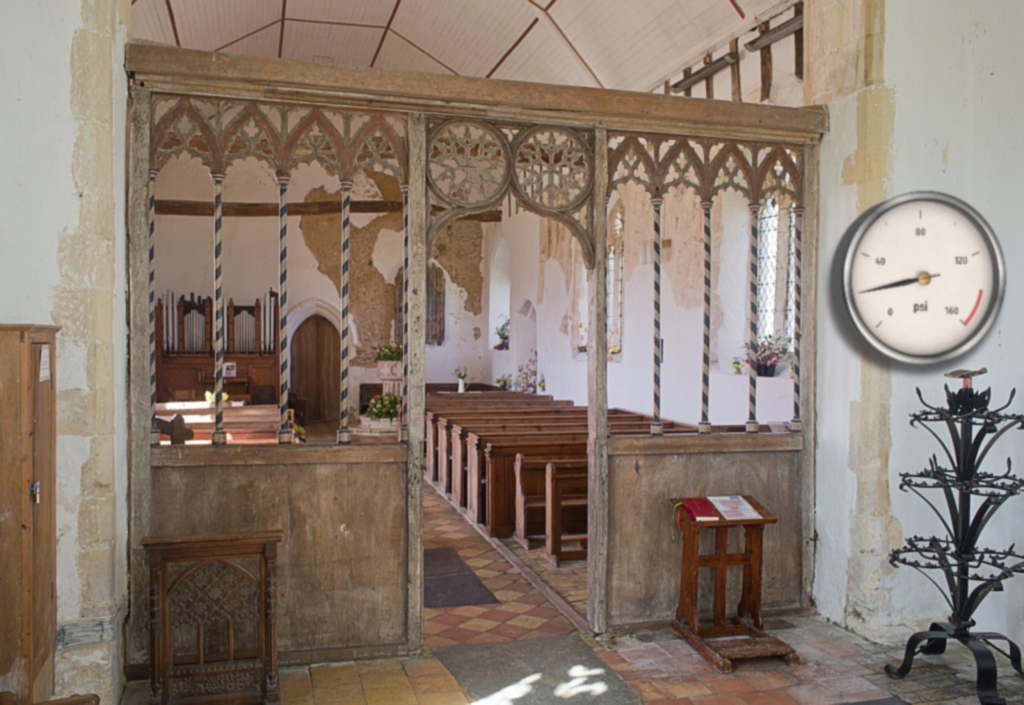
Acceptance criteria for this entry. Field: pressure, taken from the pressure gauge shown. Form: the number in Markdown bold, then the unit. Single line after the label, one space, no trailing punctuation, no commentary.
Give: **20** psi
